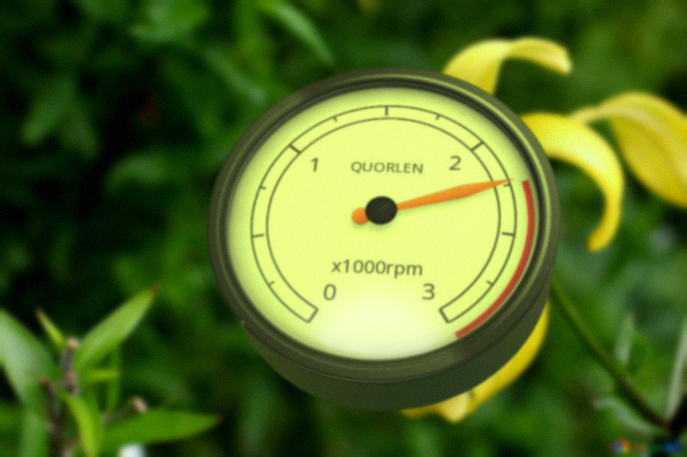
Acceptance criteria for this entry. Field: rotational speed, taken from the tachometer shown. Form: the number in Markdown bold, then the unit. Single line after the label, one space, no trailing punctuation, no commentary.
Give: **2250** rpm
